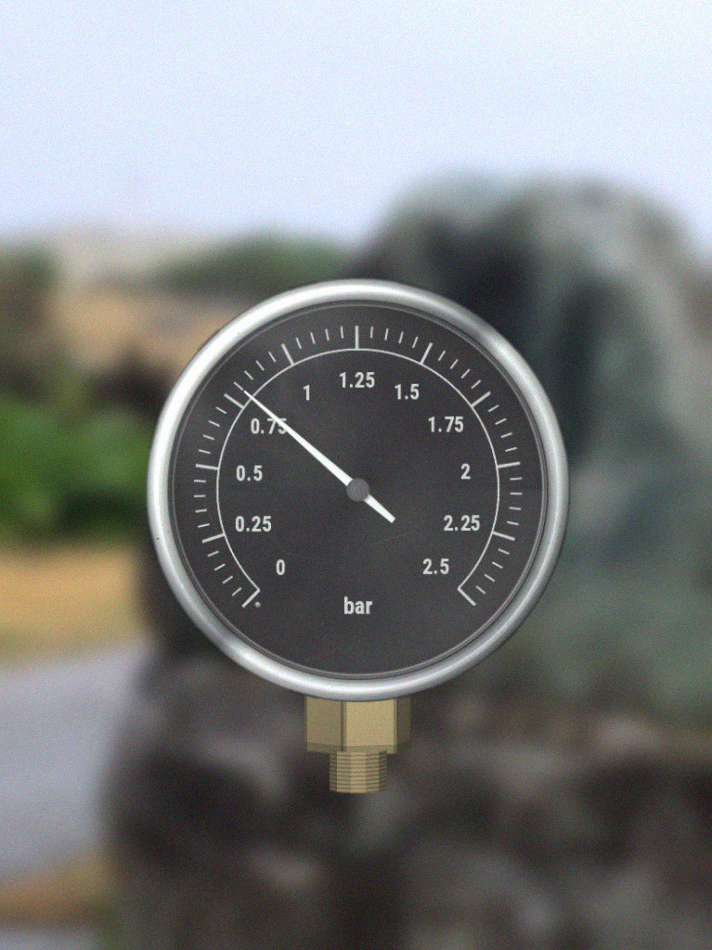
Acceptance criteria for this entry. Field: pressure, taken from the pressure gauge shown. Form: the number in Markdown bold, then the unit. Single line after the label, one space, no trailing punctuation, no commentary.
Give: **0.8** bar
